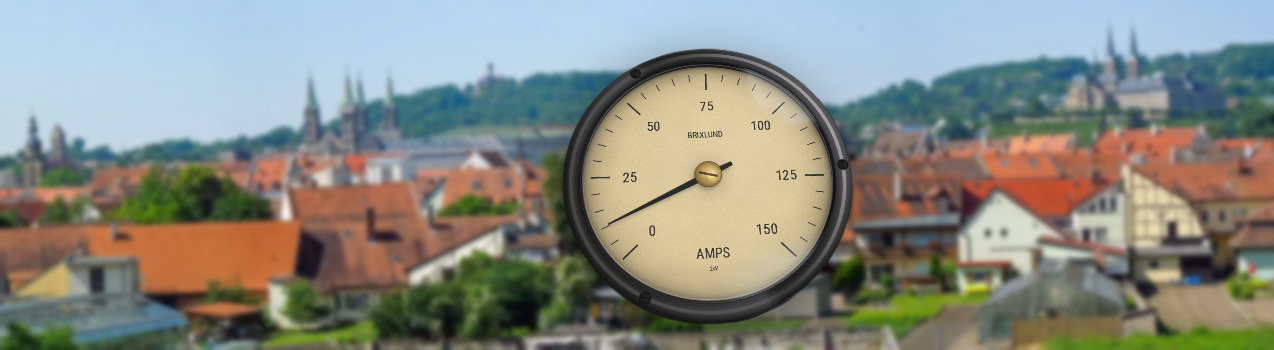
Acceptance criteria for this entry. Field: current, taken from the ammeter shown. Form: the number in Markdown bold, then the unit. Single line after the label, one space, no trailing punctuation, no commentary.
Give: **10** A
